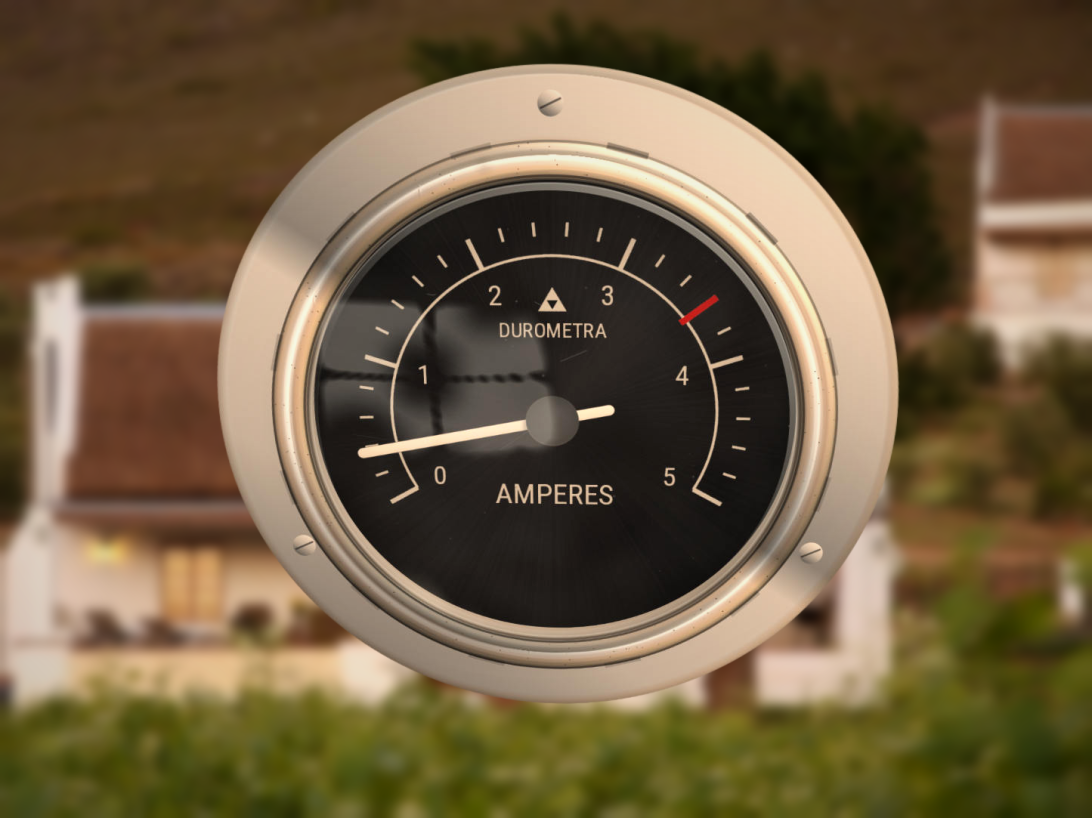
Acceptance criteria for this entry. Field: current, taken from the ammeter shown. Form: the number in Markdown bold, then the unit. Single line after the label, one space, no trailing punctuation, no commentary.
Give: **0.4** A
